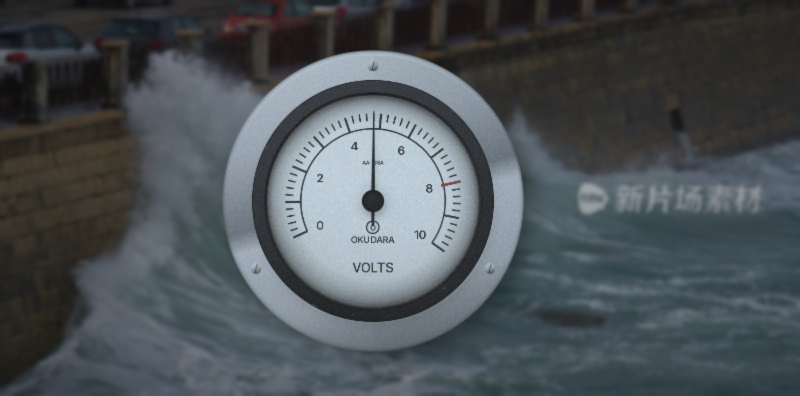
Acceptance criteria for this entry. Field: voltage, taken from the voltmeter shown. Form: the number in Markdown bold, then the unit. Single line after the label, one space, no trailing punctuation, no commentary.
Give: **4.8** V
